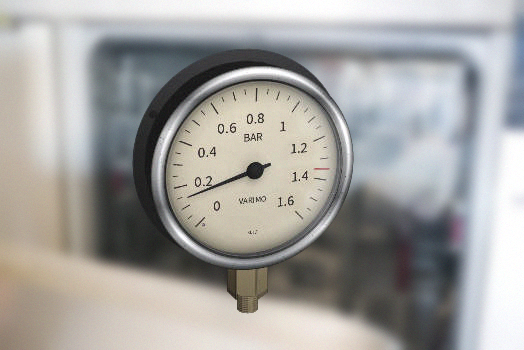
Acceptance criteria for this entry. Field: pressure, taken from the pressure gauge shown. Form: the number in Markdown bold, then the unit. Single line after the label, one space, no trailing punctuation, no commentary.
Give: **0.15** bar
